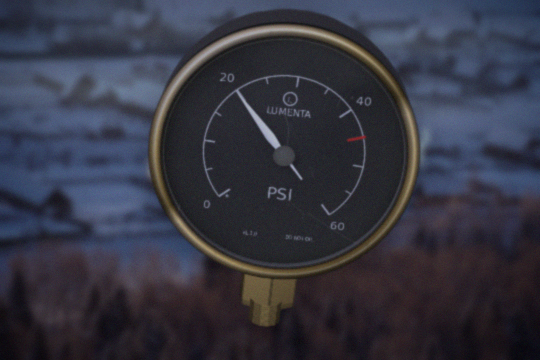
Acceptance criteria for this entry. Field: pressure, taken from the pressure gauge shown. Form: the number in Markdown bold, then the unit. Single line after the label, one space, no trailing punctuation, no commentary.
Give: **20** psi
